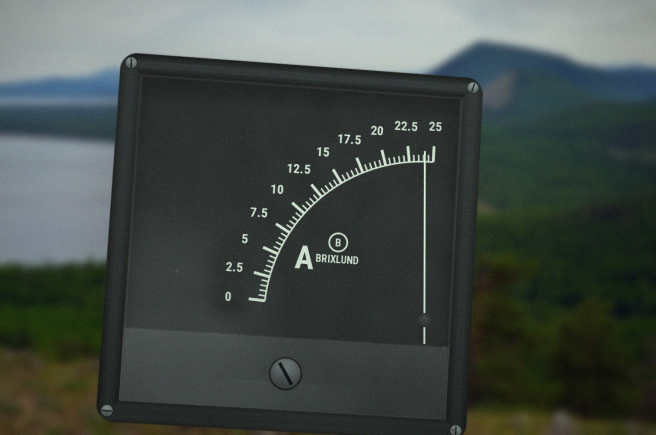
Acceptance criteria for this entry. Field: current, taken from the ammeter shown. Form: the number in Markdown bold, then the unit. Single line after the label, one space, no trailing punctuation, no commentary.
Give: **24** A
